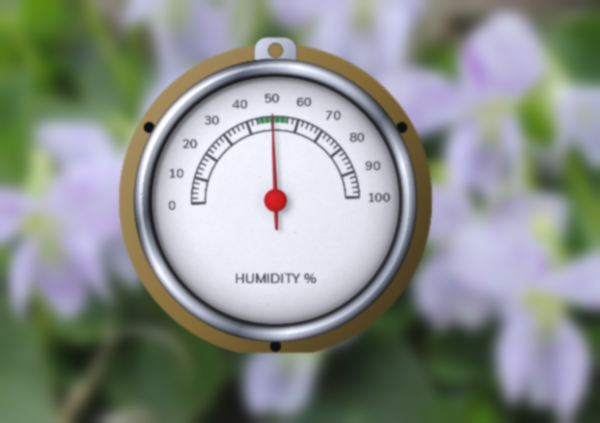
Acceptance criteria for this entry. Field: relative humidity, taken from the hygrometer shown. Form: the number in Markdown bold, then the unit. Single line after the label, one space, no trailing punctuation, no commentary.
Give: **50** %
